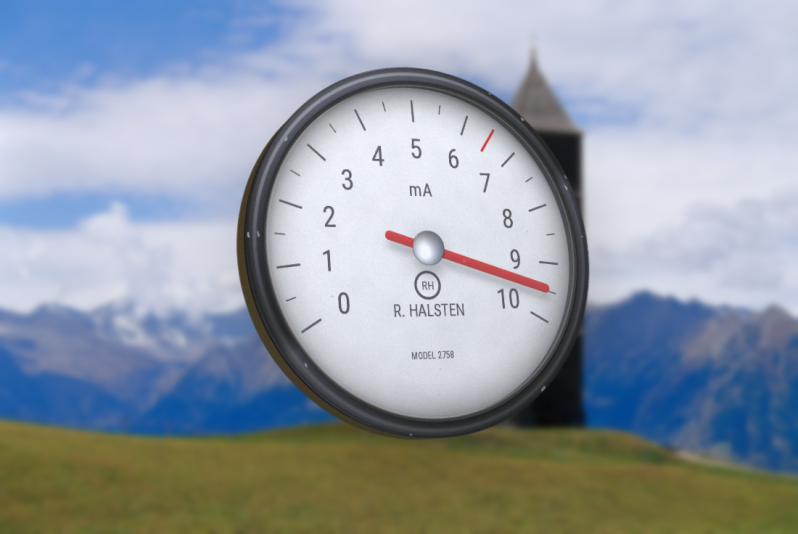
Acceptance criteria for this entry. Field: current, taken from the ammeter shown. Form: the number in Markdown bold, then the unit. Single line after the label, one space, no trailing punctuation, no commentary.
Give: **9.5** mA
